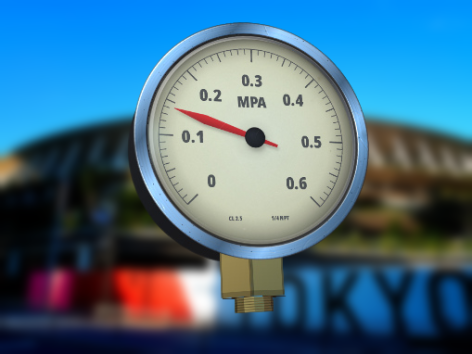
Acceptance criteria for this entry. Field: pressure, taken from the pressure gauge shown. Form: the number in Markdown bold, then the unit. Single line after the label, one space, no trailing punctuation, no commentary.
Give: **0.14** MPa
